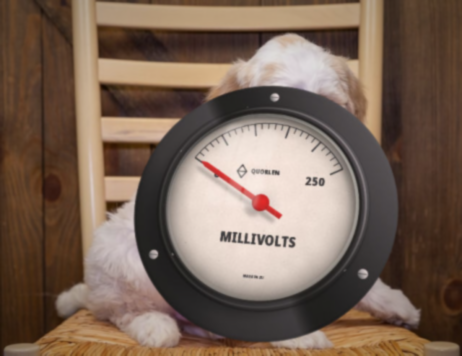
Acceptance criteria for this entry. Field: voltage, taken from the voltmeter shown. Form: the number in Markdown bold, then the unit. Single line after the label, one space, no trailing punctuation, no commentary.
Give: **0** mV
